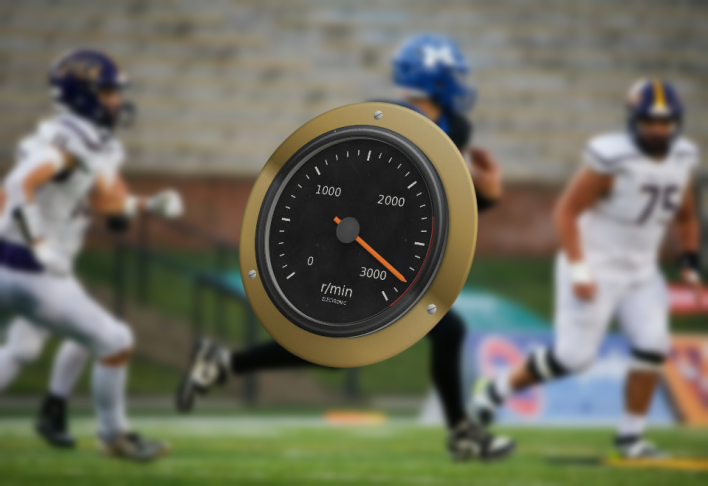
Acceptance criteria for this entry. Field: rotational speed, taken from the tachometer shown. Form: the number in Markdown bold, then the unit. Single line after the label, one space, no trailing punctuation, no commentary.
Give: **2800** rpm
